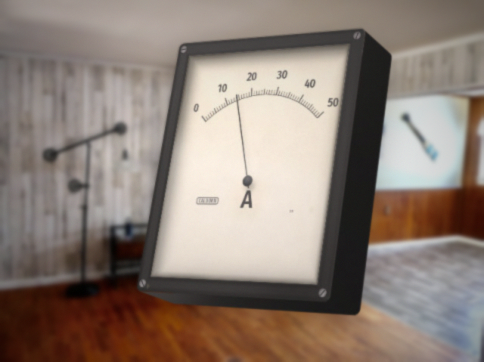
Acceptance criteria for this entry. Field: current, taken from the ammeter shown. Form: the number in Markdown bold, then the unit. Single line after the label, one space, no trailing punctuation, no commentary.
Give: **15** A
